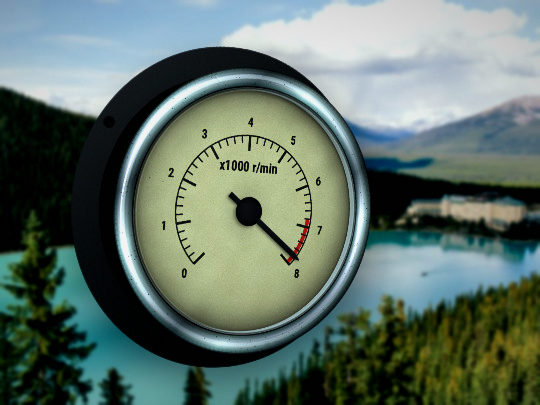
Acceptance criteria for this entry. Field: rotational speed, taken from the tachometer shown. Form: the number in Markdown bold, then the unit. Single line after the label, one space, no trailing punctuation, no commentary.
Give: **7800** rpm
